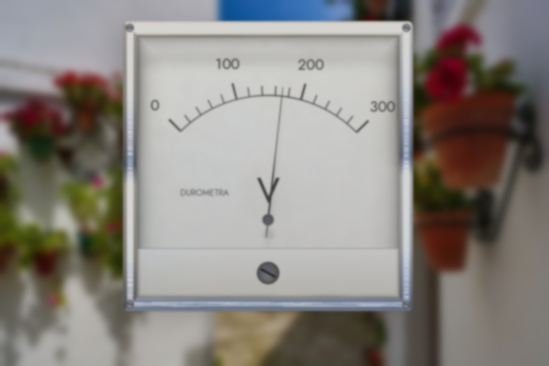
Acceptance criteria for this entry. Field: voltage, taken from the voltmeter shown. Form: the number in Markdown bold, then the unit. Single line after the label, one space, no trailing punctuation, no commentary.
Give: **170** V
